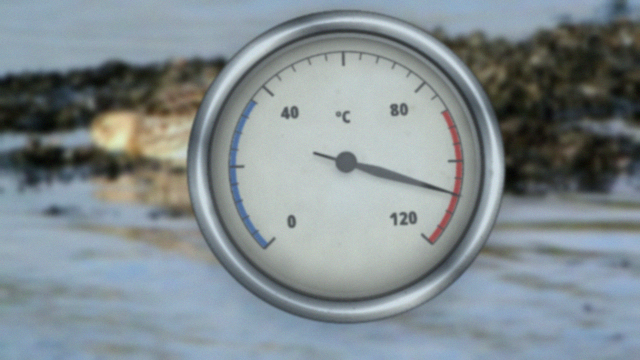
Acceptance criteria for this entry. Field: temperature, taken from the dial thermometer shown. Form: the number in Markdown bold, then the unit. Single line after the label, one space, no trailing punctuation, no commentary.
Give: **108** °C
